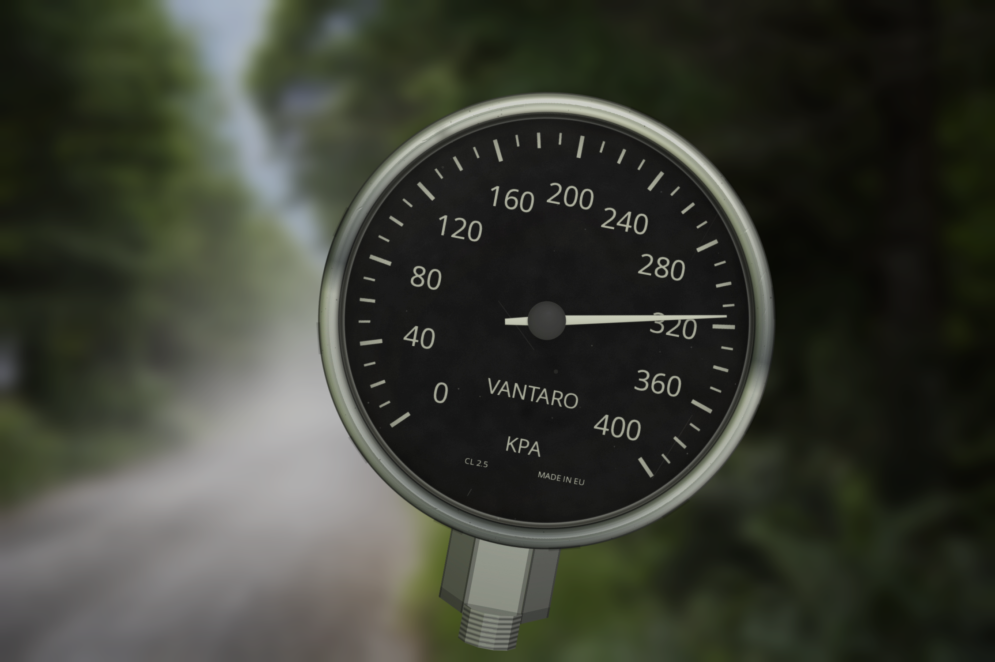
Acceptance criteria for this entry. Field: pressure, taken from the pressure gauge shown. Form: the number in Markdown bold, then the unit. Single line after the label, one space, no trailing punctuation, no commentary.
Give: **315** kPa
